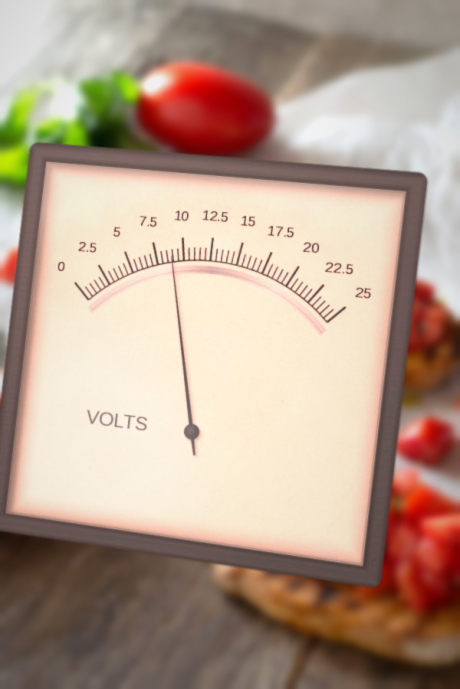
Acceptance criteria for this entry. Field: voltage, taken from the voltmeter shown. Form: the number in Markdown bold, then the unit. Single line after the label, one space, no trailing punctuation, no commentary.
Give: **9** V
